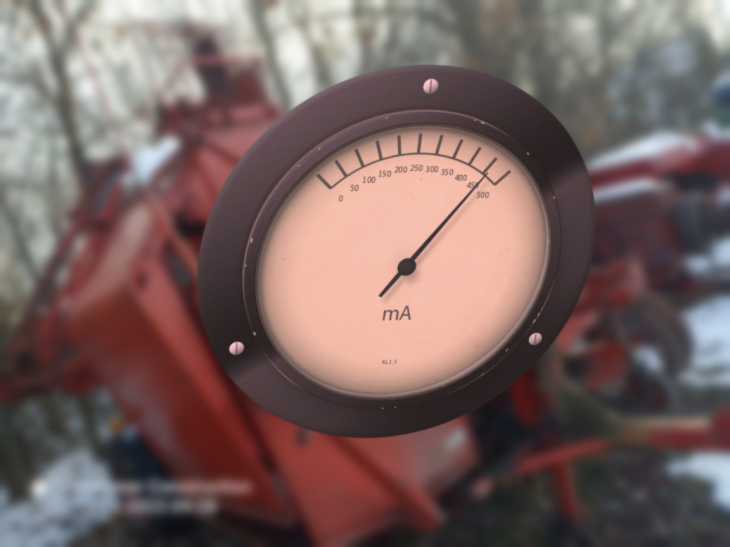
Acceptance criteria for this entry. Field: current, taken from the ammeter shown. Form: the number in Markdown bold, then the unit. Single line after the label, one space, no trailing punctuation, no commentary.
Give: **450** mA
